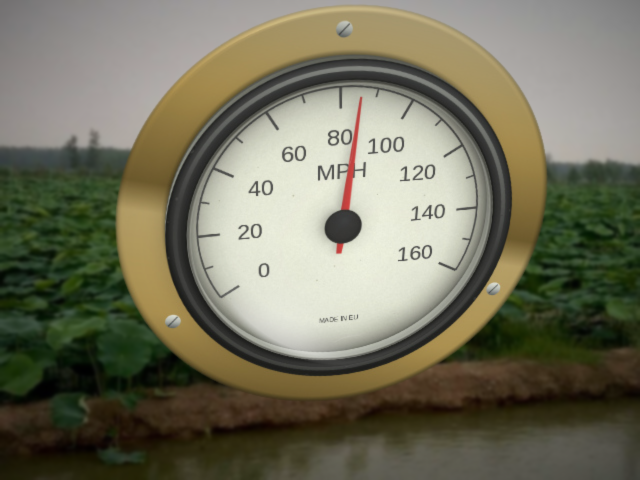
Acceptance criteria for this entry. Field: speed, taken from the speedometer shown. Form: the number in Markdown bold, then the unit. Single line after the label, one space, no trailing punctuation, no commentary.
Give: **85** mph
